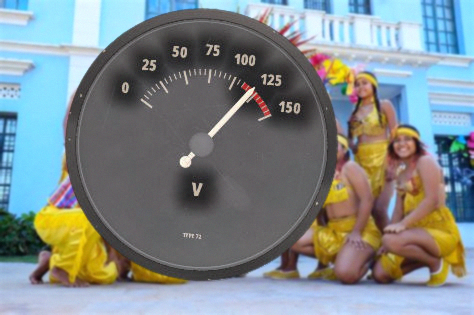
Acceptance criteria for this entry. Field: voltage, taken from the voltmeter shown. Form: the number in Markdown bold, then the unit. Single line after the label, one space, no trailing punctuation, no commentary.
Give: **120** V
